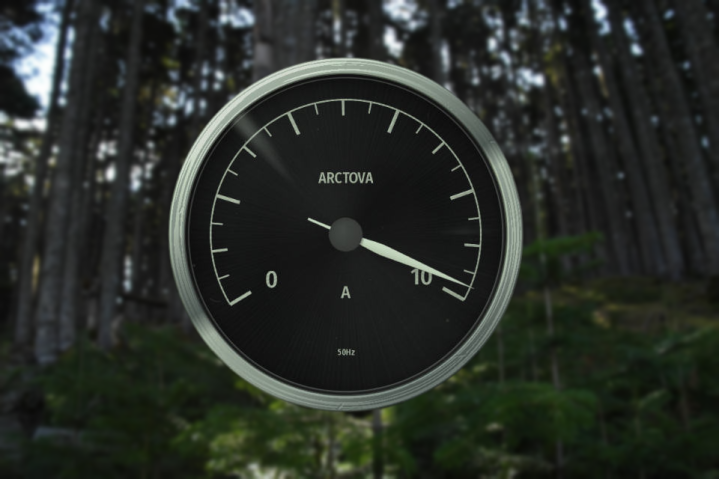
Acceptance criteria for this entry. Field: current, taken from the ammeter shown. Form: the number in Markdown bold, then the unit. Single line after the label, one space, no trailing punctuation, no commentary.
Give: **9.75** A
